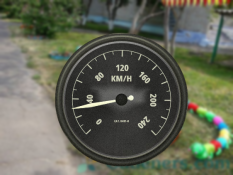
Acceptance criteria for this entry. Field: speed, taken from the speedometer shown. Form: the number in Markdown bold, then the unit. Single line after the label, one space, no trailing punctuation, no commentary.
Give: **30** km/h
